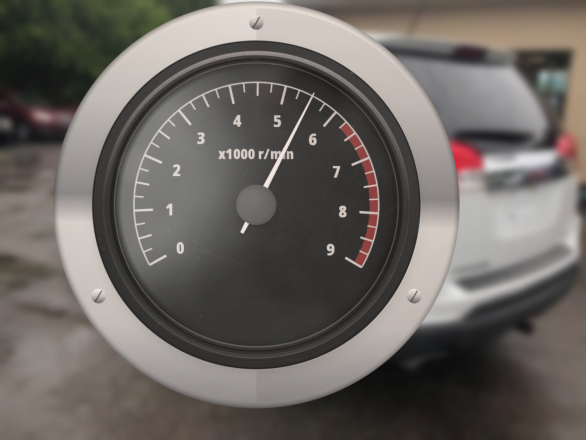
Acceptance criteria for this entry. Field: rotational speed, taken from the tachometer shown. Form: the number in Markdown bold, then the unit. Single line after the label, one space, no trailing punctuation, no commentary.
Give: **5500** rpm
